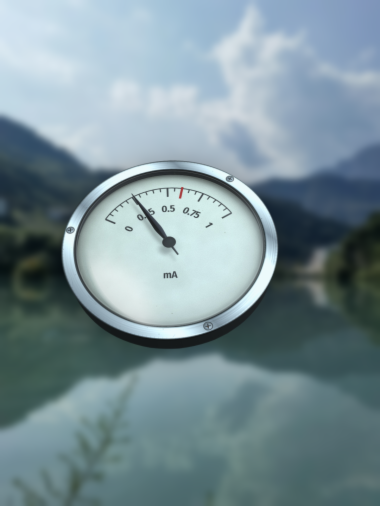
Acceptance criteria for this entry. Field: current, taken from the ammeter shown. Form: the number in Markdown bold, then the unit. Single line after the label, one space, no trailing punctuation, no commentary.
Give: **0.25** mA
